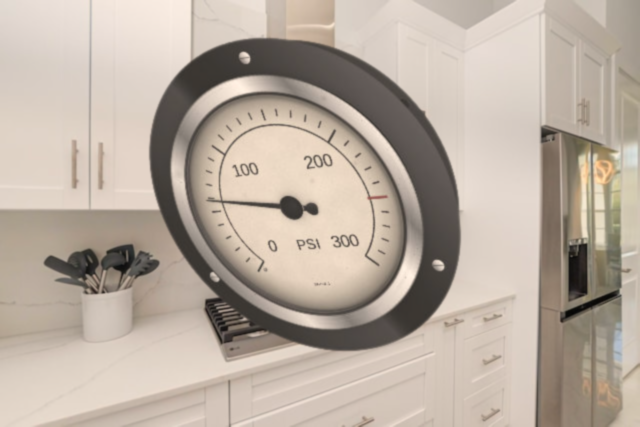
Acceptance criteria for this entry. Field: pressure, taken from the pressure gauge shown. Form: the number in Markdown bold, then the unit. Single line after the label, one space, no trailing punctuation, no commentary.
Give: **60** psi
